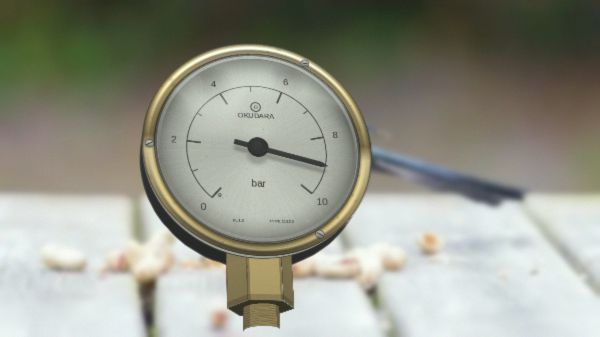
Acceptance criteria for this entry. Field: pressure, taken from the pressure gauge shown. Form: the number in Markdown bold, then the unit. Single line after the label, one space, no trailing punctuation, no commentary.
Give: **9** bar
